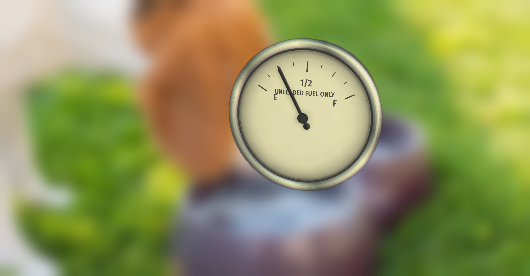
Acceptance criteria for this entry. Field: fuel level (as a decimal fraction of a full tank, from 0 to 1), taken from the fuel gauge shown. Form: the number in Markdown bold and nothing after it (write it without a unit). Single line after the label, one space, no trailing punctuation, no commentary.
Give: **0.25**
